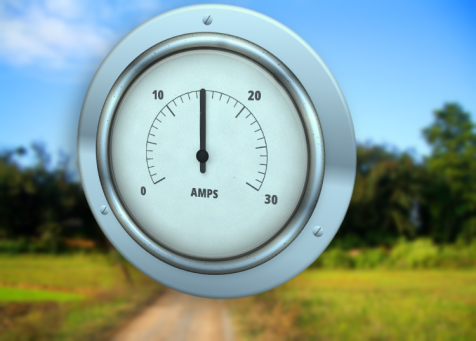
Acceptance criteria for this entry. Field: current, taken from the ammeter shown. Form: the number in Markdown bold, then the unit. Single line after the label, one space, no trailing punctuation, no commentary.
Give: **15** A
